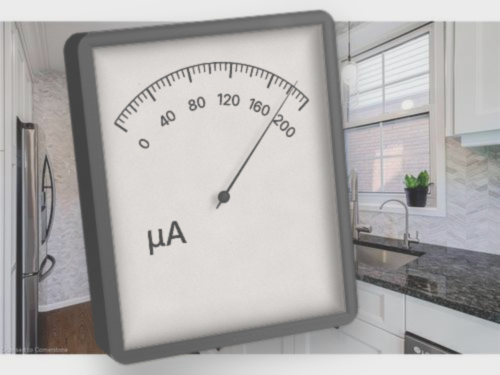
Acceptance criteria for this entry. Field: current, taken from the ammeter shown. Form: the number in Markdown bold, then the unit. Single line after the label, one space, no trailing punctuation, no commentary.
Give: **180** µA
